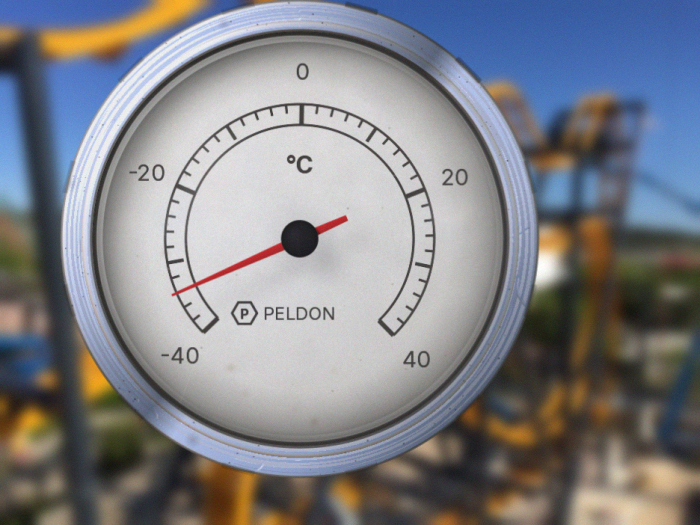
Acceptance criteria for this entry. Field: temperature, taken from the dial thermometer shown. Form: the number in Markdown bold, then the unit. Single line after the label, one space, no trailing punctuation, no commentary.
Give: **-34** °C
